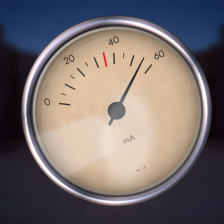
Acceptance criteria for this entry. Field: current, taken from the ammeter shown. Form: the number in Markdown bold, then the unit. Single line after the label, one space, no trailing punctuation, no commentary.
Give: **55** mA
